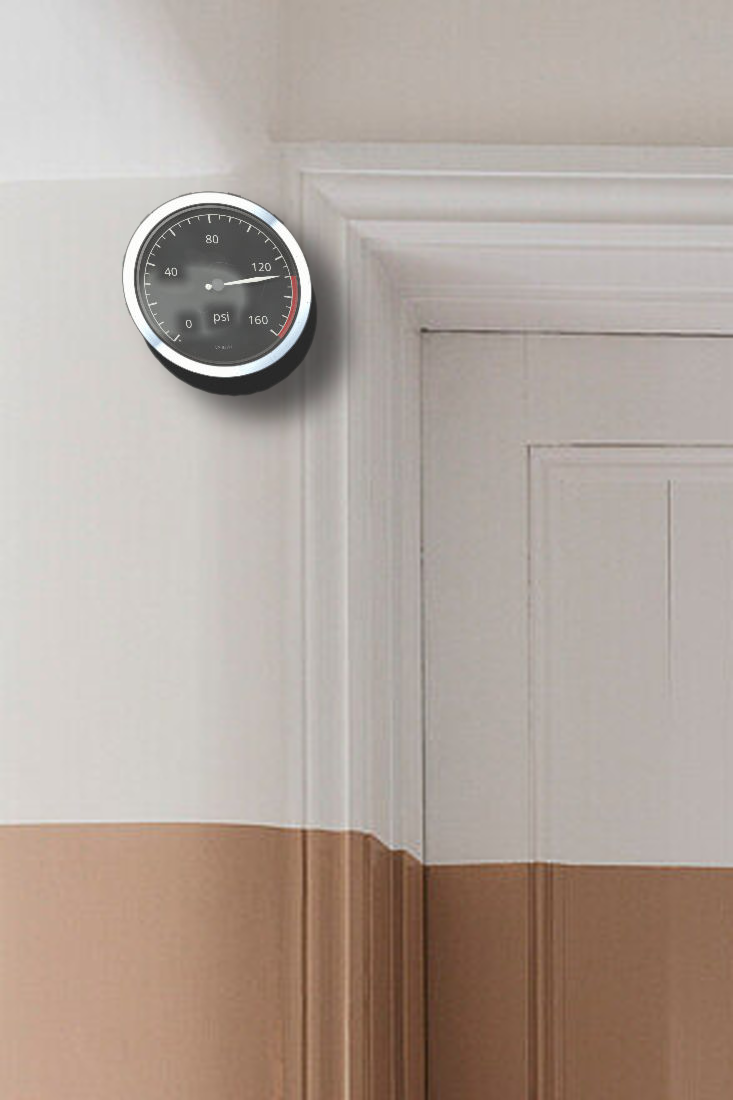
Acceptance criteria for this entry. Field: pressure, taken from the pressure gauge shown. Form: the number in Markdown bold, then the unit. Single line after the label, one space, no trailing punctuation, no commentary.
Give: **130** psi
